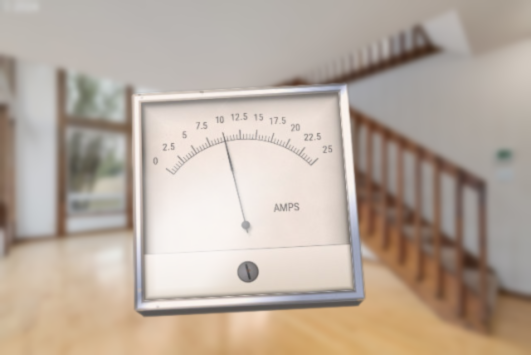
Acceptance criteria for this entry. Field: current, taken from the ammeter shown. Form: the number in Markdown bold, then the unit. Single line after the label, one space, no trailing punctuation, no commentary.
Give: **10** A
